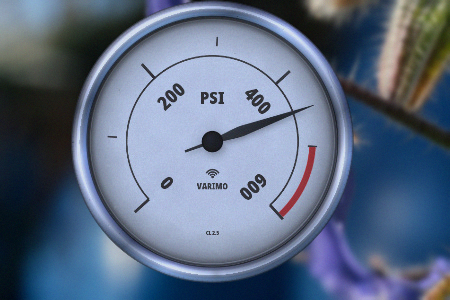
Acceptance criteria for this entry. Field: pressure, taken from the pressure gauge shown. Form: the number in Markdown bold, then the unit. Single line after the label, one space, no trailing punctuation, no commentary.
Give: **450** psi
